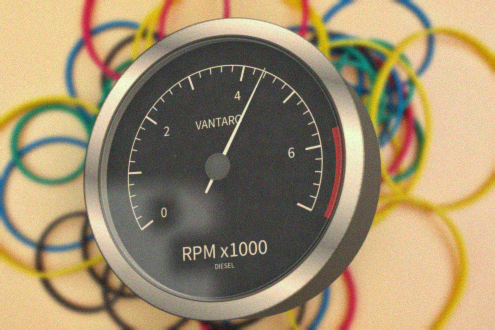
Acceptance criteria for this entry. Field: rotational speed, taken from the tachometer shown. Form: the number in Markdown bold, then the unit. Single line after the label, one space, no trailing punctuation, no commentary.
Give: **4400** rpm
